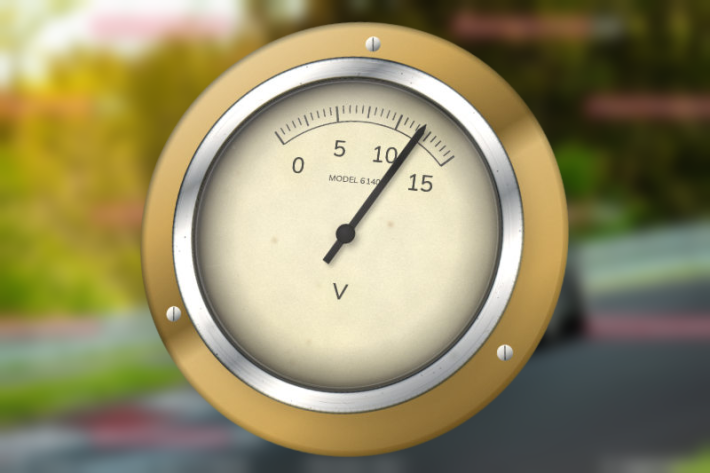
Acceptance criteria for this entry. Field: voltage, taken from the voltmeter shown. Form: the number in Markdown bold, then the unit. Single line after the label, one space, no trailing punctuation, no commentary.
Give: **12** V
